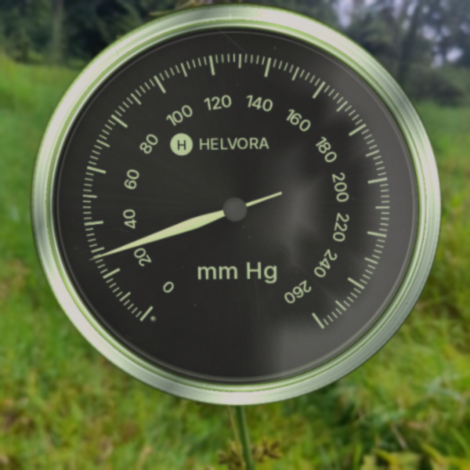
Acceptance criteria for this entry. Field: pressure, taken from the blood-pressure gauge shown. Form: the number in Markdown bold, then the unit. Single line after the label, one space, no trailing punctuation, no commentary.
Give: **28** mmHg
